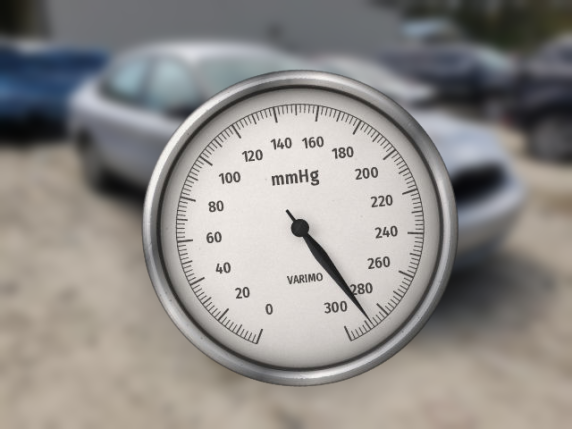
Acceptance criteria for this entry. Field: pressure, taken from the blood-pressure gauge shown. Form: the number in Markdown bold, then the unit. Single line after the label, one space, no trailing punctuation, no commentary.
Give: **288** mmHg
